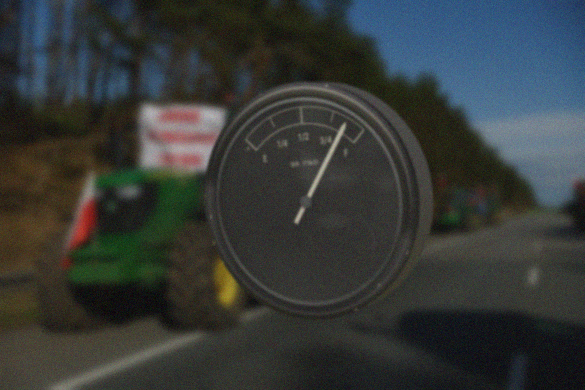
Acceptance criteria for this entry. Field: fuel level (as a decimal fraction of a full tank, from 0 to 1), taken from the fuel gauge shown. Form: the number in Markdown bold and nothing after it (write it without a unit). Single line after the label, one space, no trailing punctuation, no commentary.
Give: **0.875**
